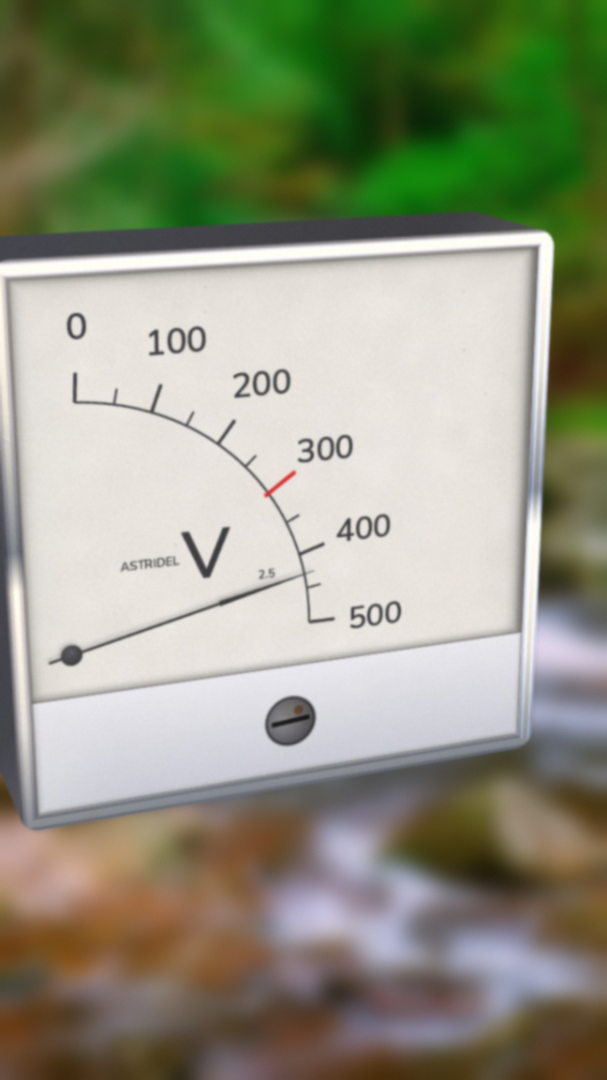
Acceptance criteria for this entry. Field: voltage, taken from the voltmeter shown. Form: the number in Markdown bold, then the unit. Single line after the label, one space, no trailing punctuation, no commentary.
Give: **425** V
